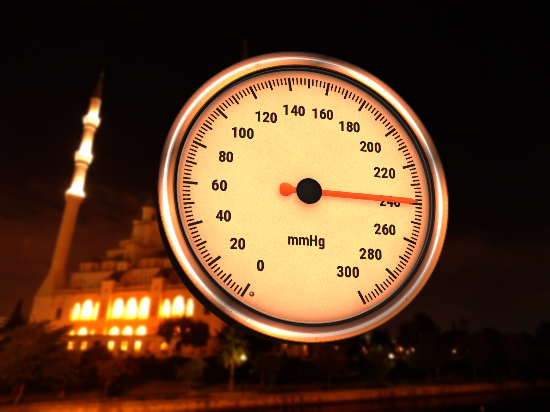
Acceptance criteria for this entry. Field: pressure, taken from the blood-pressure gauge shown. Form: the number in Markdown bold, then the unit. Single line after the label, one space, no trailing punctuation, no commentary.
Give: **240** mmHg
